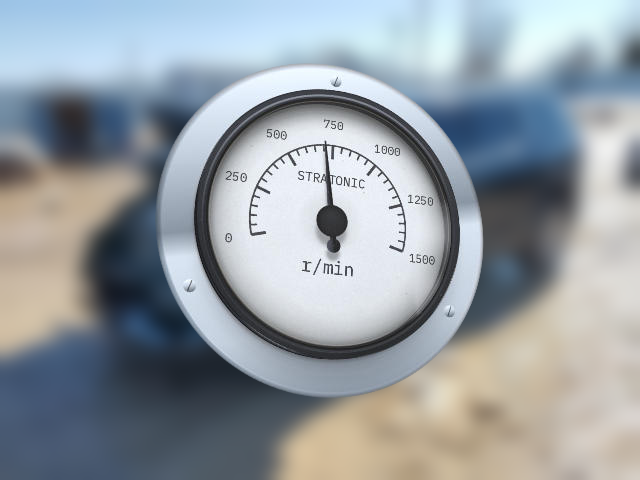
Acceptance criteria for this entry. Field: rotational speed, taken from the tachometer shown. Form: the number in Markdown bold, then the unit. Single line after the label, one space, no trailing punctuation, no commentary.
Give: **700** rpm
